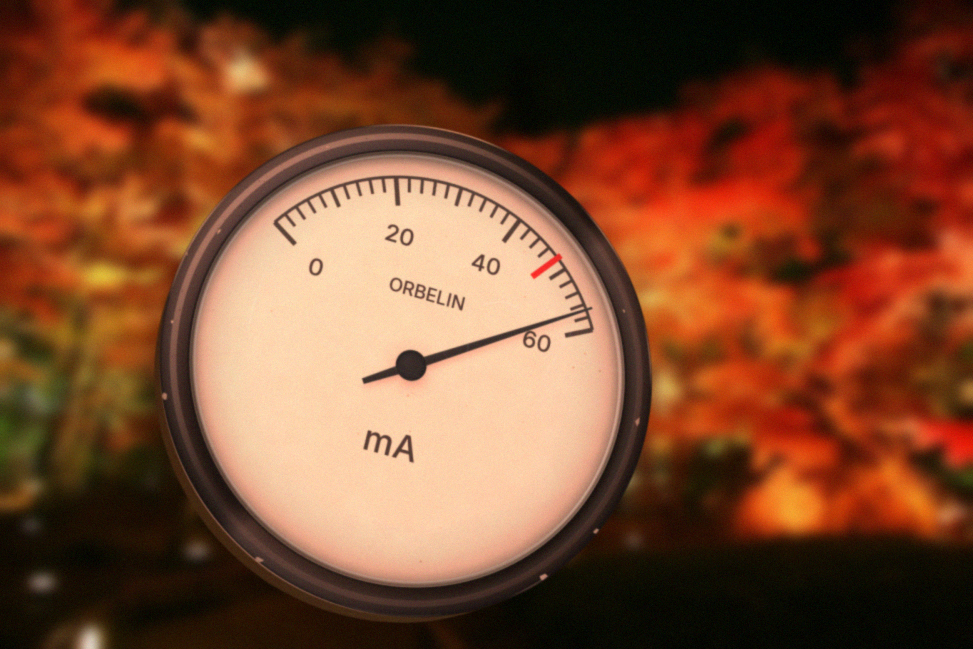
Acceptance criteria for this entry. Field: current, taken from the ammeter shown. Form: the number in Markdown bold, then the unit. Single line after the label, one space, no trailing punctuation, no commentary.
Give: **57** mA
